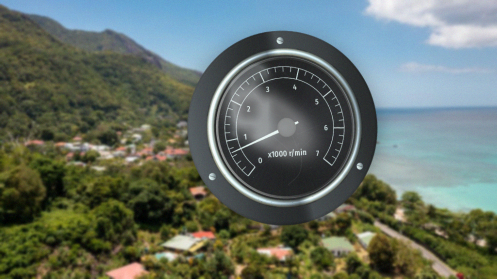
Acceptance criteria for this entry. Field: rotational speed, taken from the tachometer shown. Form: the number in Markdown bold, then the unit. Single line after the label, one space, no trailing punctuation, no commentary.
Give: **700** rpm
